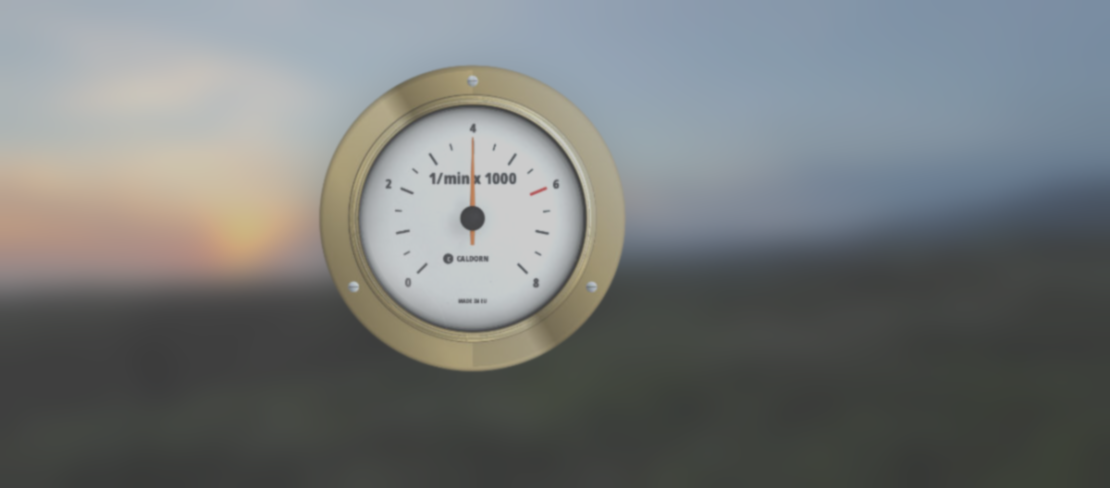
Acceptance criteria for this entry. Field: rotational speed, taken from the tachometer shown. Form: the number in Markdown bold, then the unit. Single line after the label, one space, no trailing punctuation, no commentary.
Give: **4000** rpm
